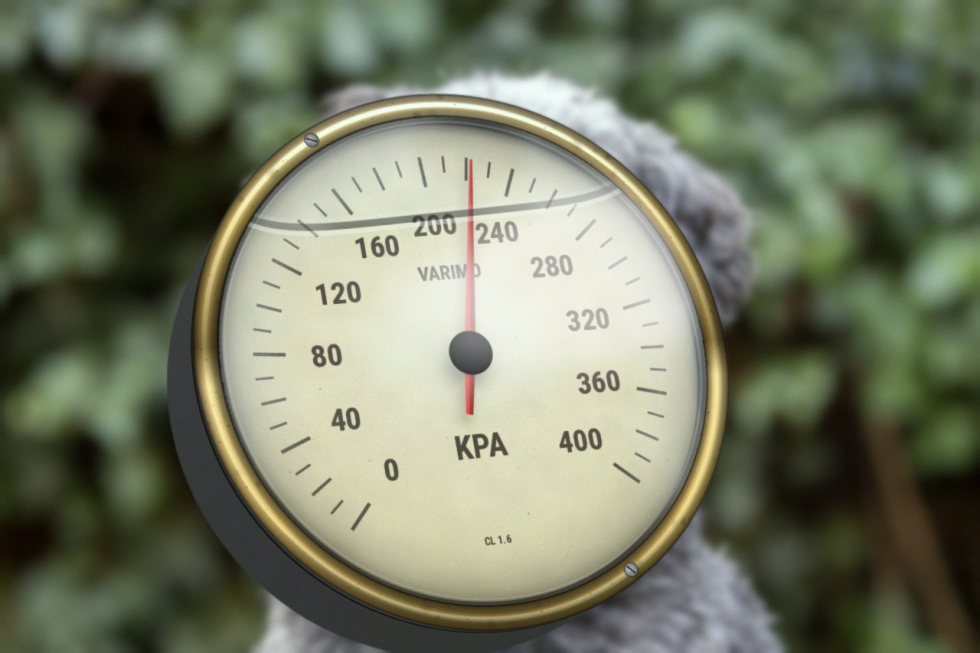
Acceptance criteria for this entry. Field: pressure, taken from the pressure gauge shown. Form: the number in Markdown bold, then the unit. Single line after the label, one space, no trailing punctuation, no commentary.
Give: **220** kPa
